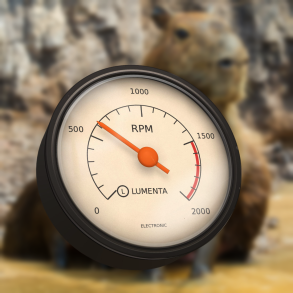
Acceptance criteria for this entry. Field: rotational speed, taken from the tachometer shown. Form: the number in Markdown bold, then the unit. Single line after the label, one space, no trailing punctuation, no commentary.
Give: **600** rpm
